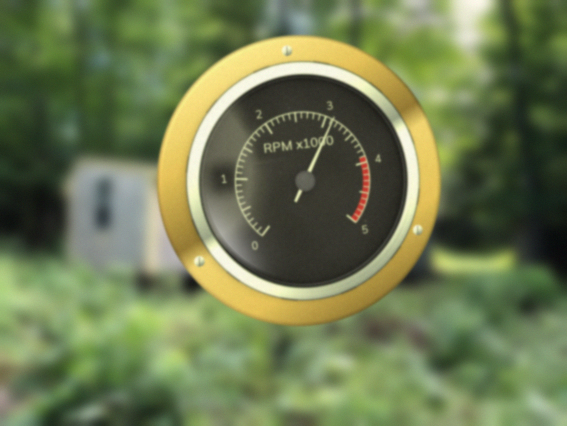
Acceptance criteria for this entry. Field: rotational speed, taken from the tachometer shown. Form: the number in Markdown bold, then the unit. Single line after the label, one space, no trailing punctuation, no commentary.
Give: **3100** rpm
